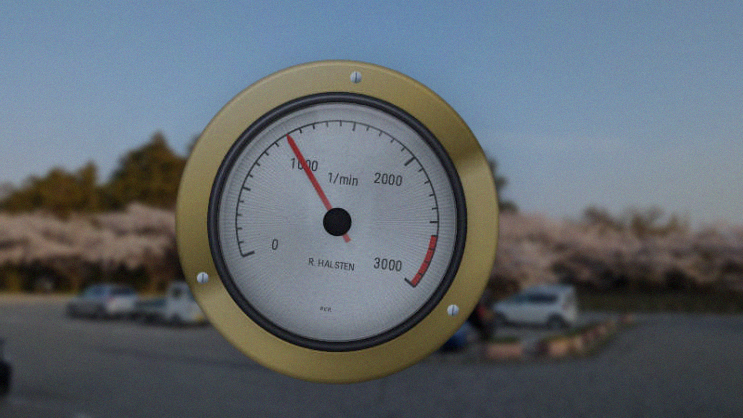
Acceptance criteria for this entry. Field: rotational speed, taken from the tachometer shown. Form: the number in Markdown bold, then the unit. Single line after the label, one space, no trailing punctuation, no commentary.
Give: **1000** rpm
